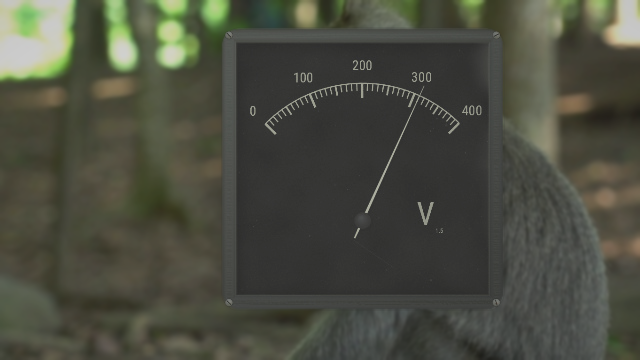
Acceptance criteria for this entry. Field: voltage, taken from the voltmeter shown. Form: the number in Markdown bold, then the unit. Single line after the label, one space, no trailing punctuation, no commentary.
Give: **310** V
